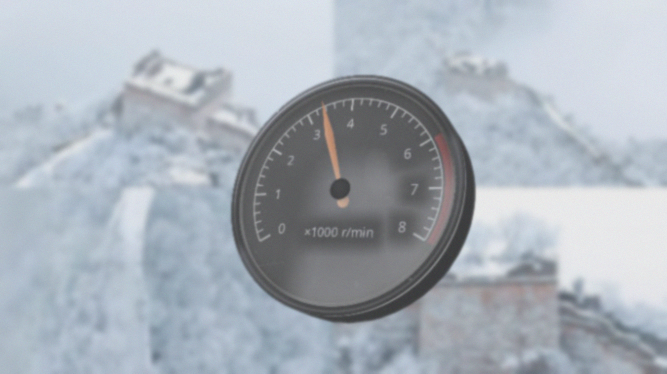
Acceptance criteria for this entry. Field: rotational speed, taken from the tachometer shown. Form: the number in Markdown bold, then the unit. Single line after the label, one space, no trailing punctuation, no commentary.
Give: **3400** rpm
